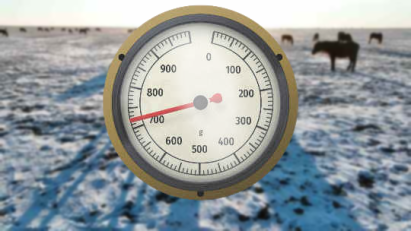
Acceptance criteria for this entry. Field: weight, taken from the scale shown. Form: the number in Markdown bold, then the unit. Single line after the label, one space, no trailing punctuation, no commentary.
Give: **720** g
